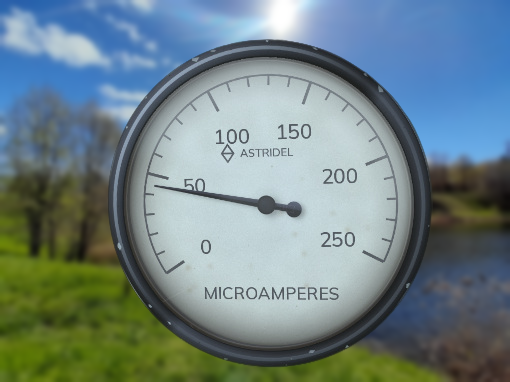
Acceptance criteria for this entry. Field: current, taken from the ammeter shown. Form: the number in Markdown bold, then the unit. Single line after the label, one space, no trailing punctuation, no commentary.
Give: **45** µA
